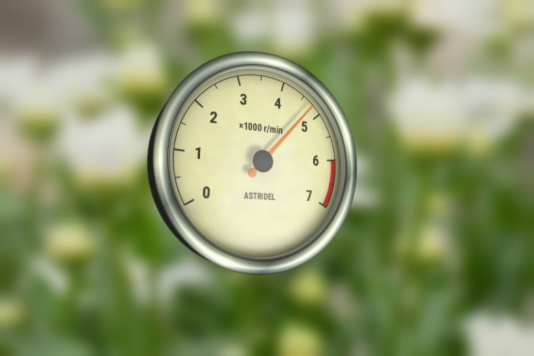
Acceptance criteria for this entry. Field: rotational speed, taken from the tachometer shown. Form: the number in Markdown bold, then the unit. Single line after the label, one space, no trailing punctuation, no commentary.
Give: **4750** rpm
